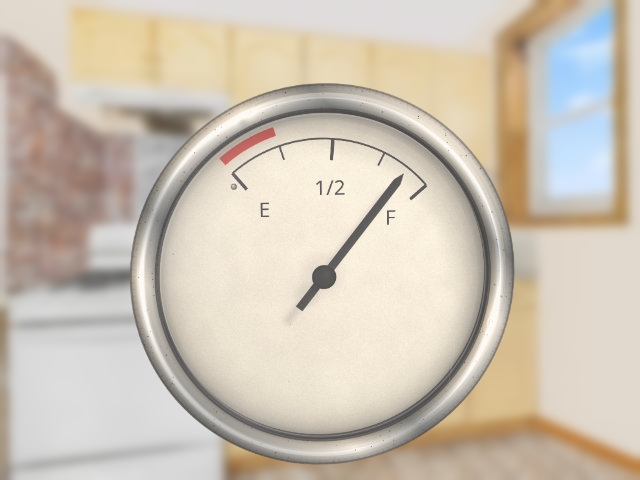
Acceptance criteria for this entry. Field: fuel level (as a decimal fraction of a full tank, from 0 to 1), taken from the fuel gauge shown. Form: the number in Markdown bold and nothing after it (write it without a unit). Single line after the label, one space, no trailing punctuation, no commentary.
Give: **0.875**
